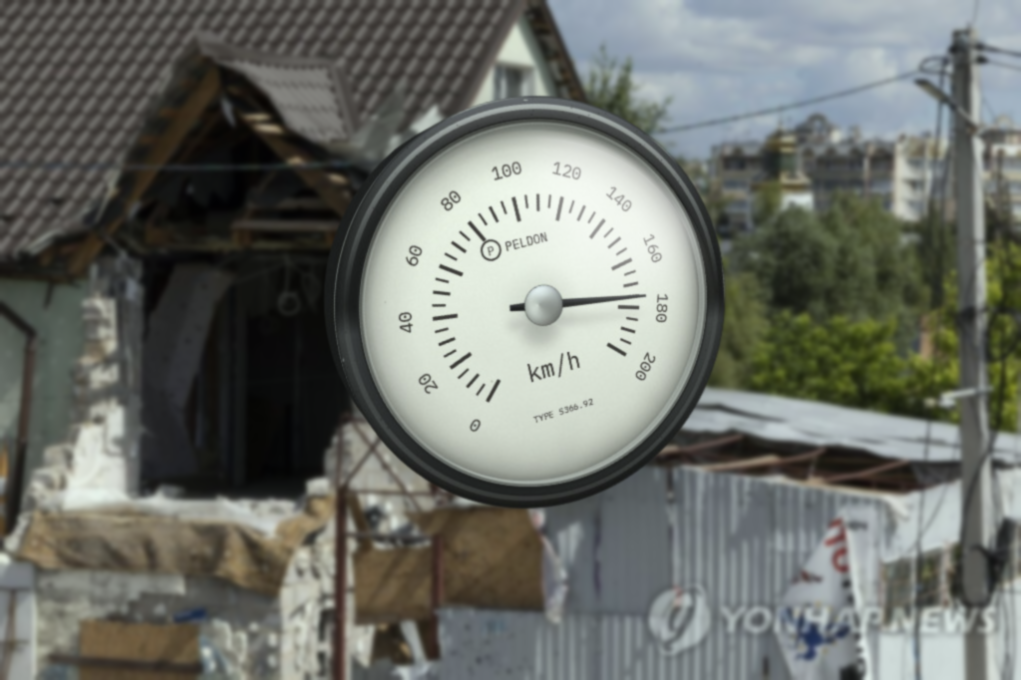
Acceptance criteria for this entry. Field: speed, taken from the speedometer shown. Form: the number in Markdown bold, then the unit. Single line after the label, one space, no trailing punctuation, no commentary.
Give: **175** km/h
